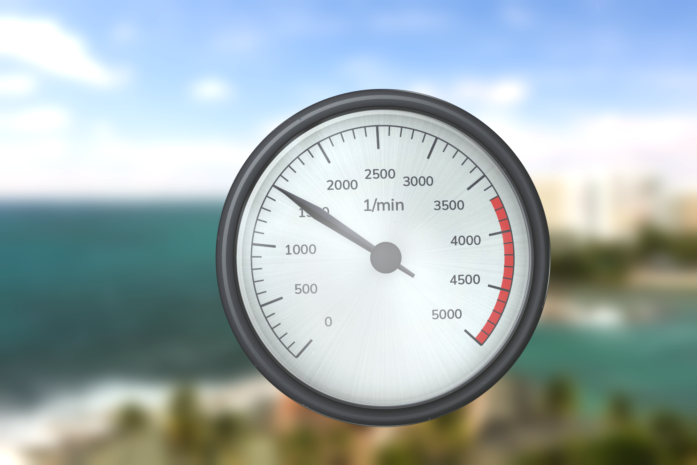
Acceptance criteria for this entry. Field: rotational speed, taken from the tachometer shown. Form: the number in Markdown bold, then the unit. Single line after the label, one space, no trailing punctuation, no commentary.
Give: **1500** rpm
